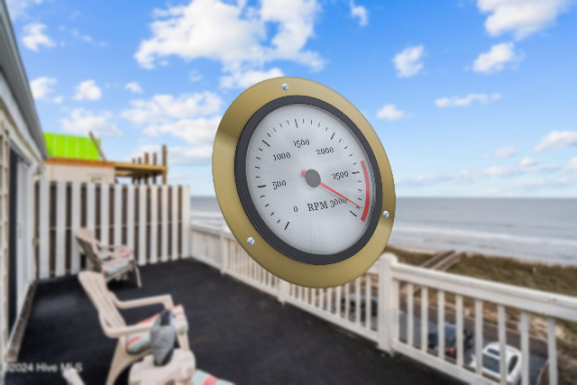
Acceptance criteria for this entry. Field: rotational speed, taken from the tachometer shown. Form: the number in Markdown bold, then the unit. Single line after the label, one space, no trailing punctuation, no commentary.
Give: **2900** rpm
